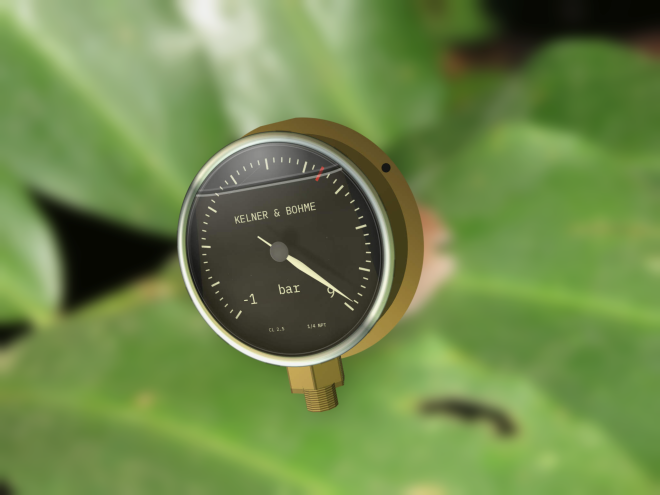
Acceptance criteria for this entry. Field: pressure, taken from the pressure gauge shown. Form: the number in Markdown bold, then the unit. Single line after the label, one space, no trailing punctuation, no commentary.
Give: **8.8** bar
